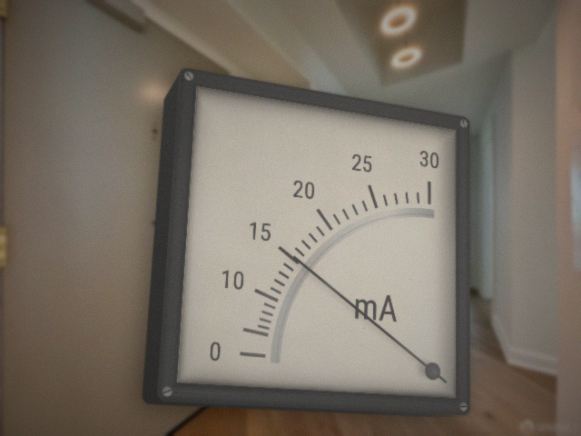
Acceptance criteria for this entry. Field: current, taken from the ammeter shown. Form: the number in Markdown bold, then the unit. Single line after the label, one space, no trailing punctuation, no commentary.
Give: **15** mA
